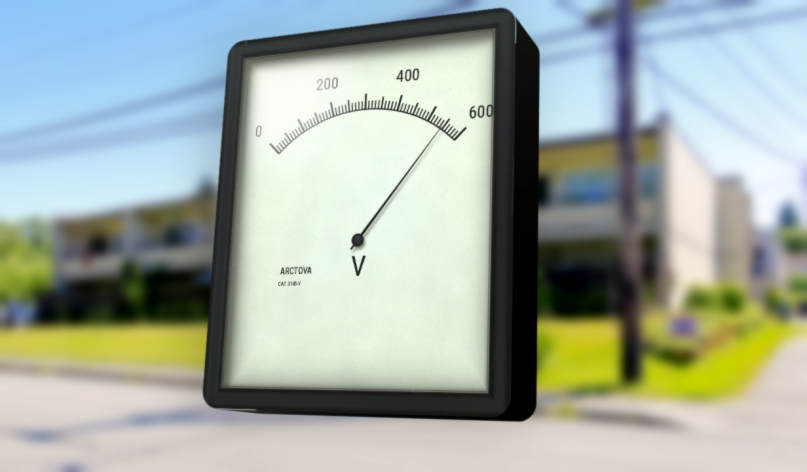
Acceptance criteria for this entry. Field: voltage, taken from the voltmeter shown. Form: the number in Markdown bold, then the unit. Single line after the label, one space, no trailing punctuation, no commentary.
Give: **550** V
